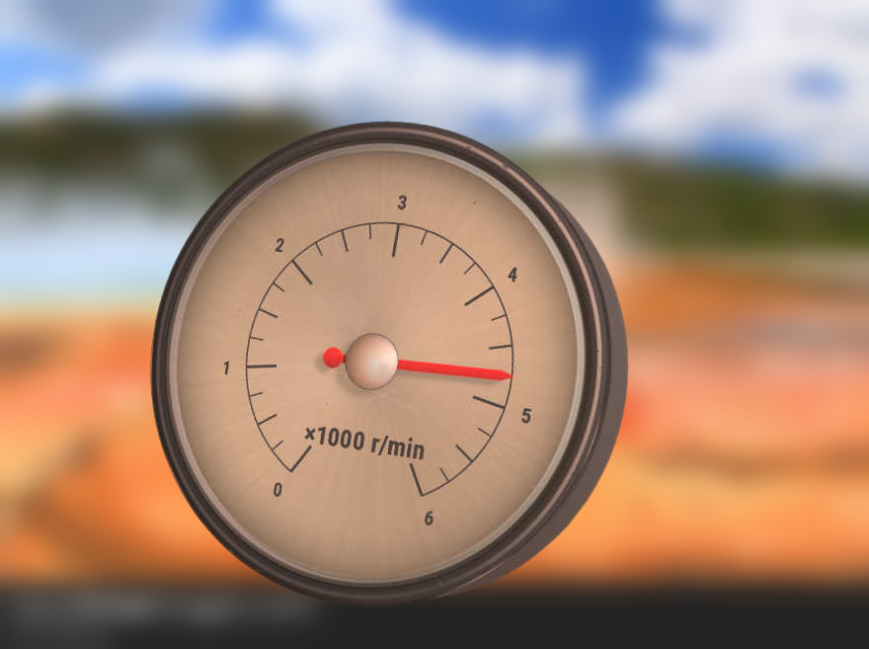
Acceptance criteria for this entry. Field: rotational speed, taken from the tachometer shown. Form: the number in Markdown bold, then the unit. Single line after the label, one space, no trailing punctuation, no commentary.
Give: **4750** rpm
